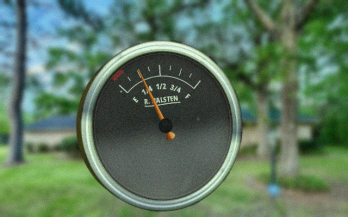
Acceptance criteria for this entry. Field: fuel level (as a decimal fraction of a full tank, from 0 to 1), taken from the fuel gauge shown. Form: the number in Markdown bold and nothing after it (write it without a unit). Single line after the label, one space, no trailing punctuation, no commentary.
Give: **0.25**
